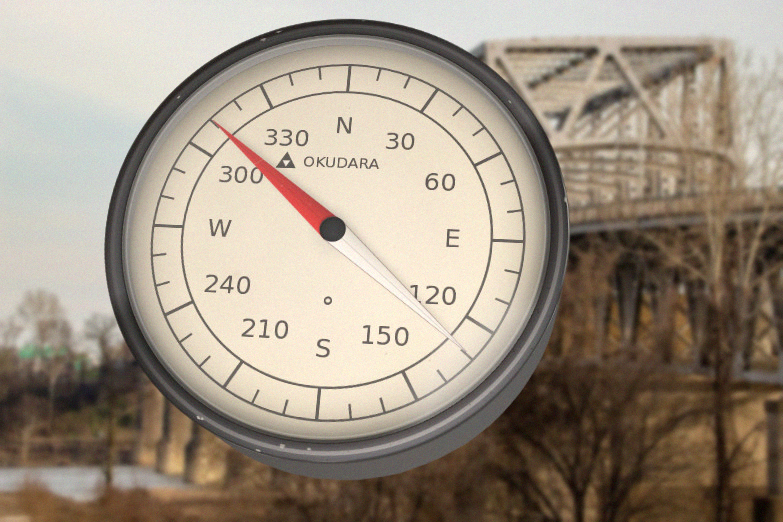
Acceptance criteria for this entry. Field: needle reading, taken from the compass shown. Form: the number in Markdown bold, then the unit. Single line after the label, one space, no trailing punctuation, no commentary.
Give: **310** °
